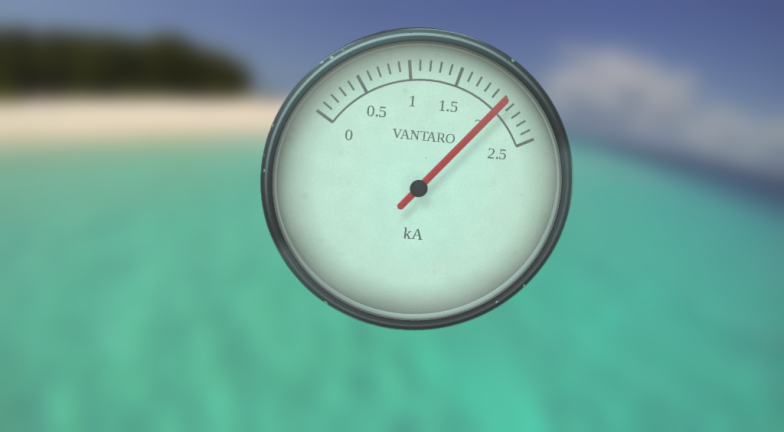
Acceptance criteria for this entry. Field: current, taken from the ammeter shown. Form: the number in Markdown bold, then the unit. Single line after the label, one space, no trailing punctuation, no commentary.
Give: **2** kA
